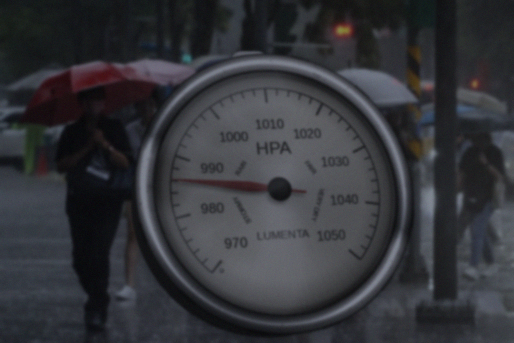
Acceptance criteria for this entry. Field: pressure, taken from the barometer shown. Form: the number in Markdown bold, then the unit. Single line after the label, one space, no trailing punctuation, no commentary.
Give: **986** hPa
